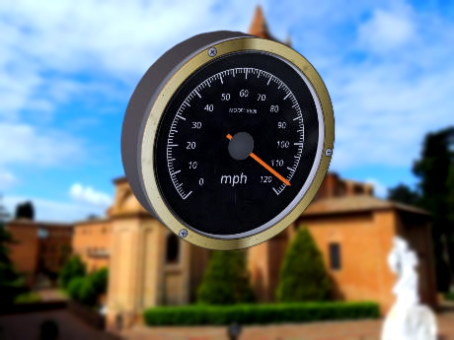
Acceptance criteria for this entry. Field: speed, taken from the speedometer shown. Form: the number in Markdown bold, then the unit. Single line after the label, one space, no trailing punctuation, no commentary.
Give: **115** mph
